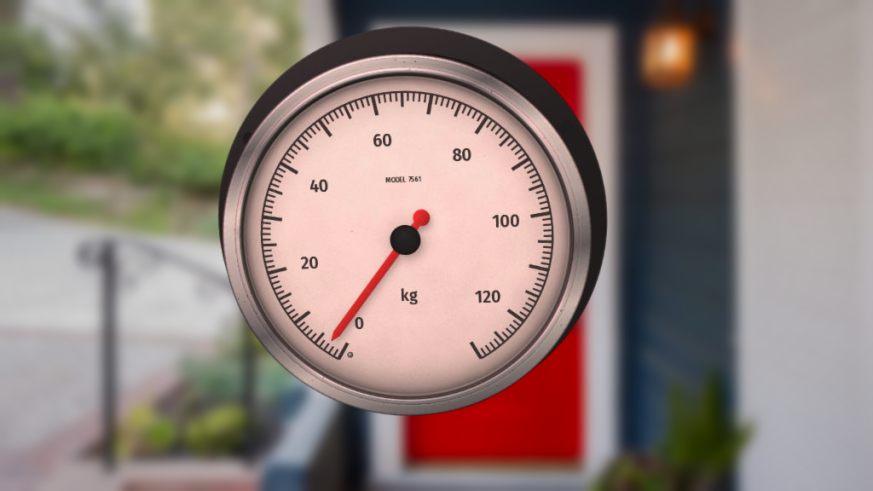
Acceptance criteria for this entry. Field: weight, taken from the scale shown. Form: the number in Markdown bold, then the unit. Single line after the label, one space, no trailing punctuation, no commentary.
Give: **3** kg
